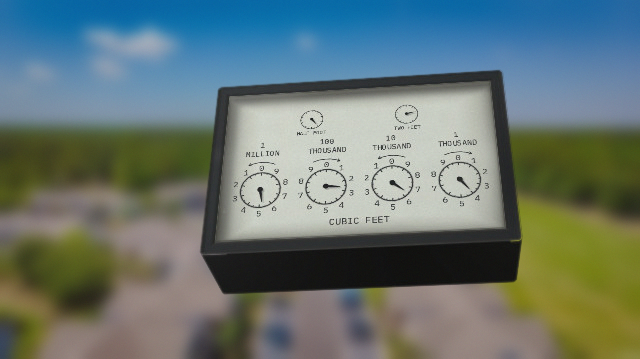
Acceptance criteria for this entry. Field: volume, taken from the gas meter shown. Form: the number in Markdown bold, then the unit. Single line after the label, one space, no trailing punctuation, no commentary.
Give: **526400** ft³
